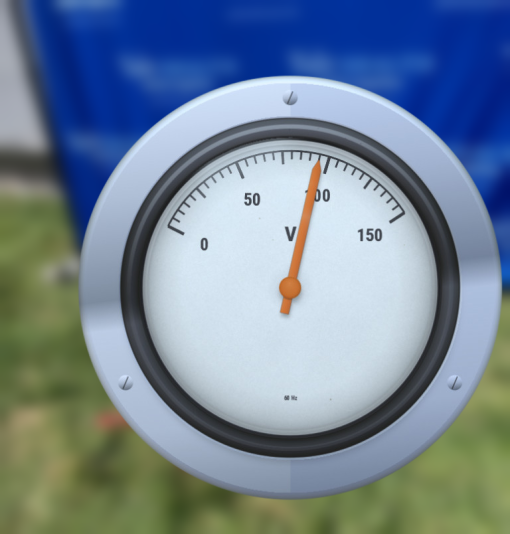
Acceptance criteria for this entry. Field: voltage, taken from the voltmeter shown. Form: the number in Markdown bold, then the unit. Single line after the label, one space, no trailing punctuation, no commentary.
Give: **95** V
